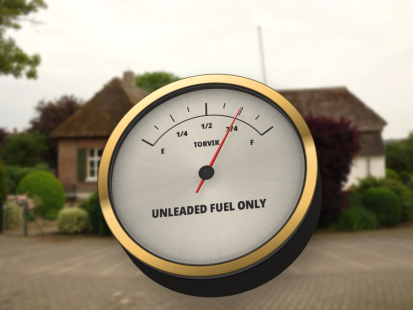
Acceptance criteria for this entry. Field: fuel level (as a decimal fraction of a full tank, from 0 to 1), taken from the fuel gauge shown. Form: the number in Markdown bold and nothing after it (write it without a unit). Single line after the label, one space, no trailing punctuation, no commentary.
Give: **0.75**
